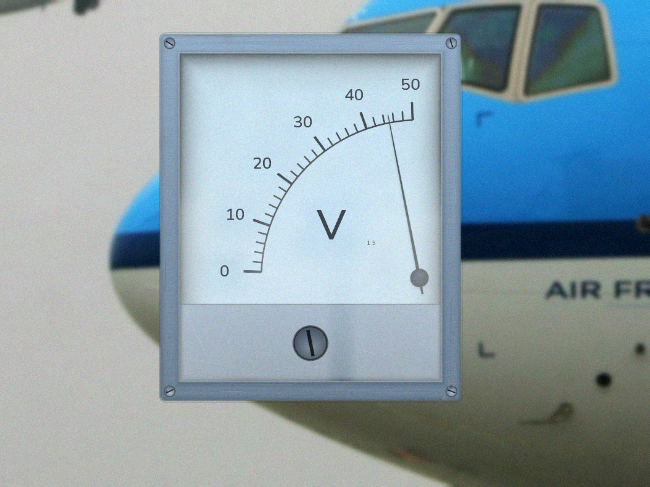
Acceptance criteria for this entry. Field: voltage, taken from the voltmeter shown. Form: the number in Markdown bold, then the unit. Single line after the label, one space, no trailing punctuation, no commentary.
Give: **45** V
